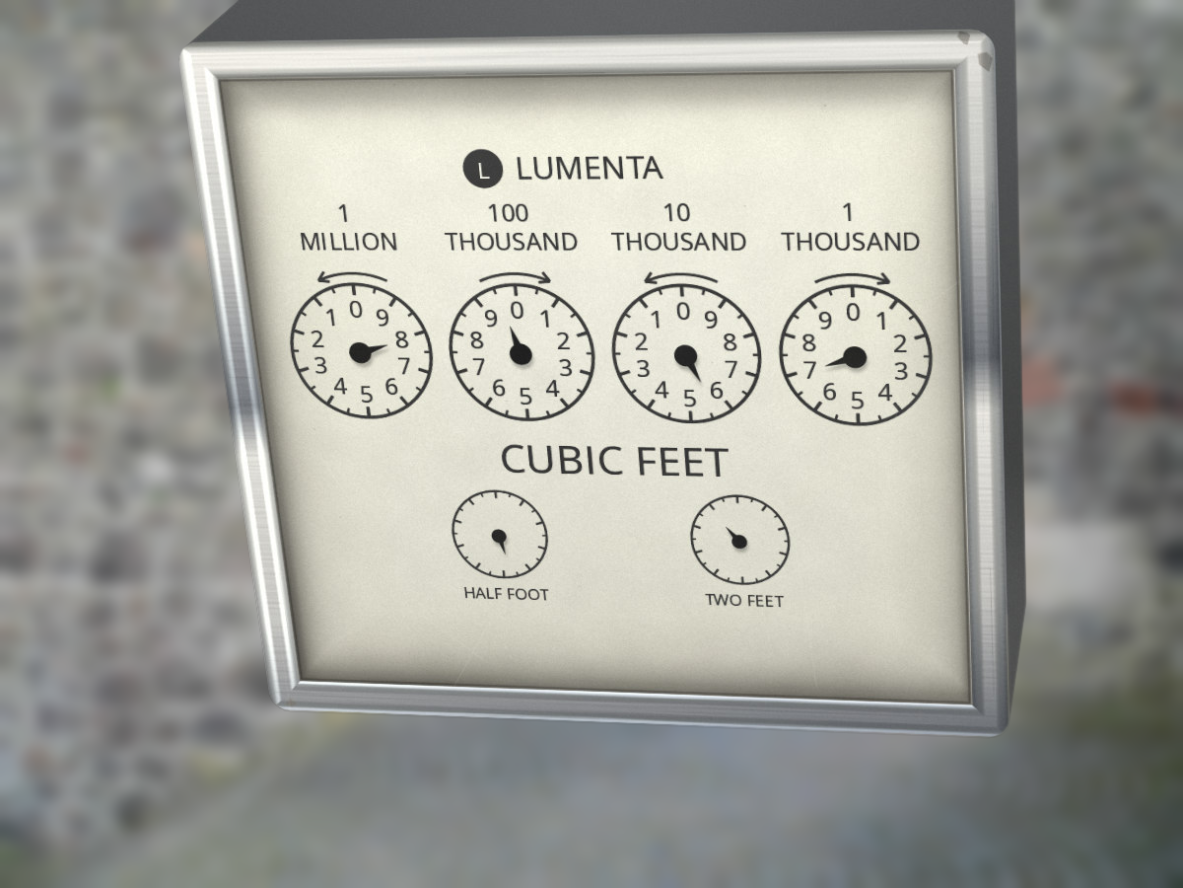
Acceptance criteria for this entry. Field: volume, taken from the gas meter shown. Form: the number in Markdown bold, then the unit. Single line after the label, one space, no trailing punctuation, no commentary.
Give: **795700** ft³
